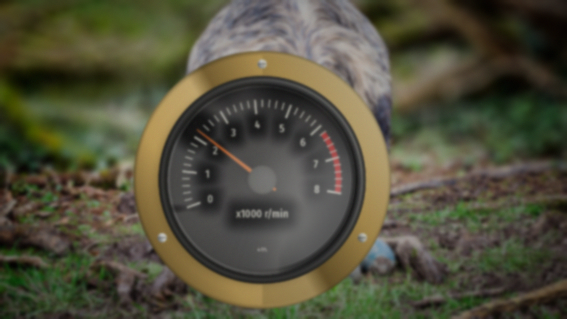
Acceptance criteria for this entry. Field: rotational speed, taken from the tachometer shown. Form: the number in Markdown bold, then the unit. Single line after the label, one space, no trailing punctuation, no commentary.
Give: **2200** rpm
